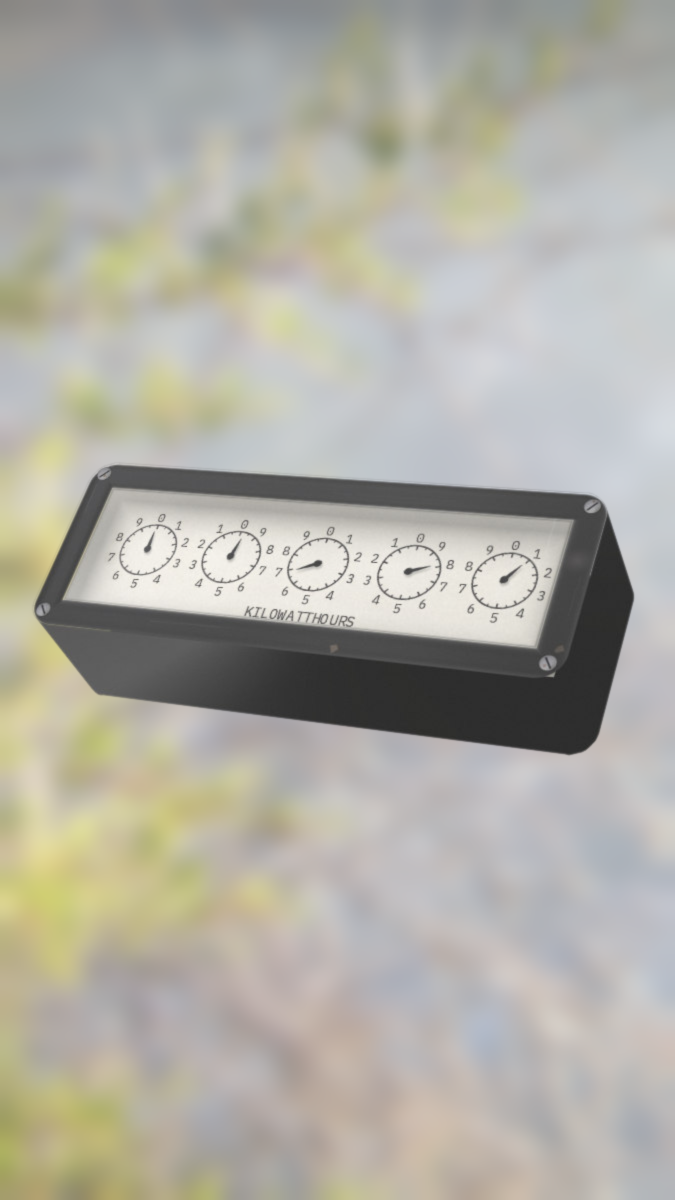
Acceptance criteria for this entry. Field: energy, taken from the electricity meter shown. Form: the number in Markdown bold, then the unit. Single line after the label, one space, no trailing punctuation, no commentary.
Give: **99681** kWh
